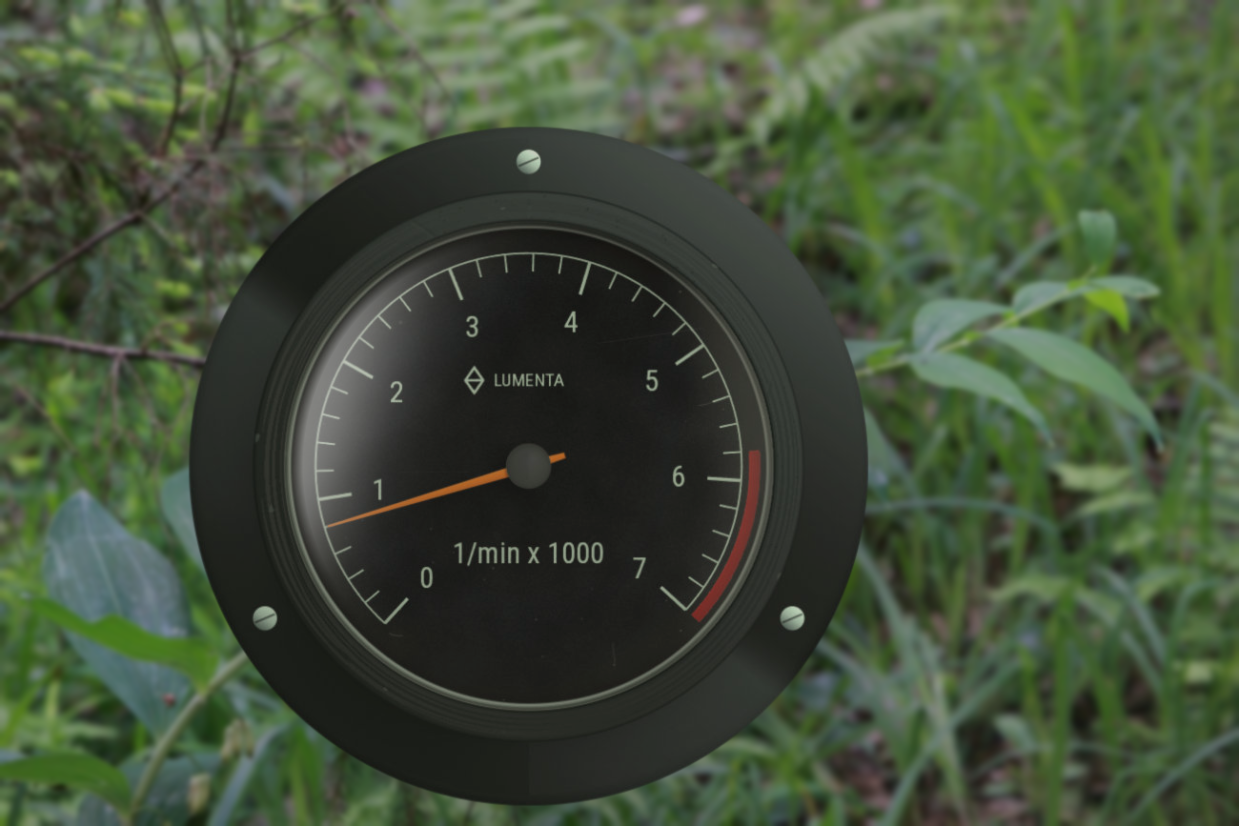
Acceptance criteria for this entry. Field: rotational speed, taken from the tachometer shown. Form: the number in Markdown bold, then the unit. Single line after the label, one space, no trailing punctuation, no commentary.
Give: **800** rpm
